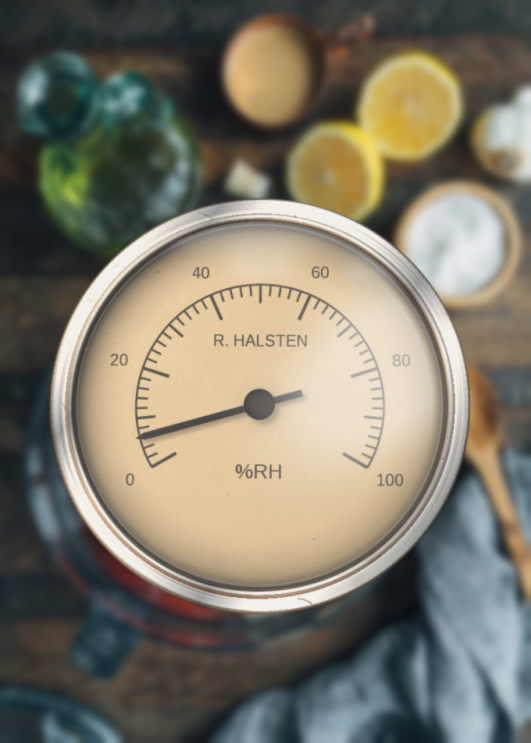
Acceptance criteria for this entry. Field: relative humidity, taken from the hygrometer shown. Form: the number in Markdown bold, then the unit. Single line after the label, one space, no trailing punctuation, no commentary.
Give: **6** %
